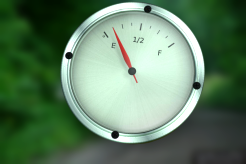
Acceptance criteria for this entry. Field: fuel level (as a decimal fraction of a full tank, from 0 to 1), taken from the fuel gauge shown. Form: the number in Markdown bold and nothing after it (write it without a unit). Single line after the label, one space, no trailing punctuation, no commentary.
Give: **0.125**
